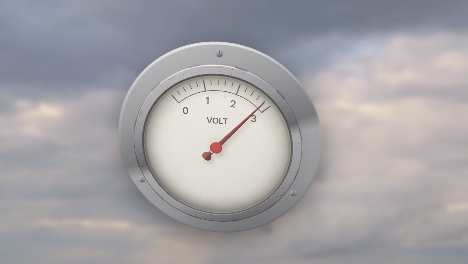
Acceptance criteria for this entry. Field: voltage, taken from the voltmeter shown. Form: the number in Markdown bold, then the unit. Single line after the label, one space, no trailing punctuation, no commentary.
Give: **2.8** V
